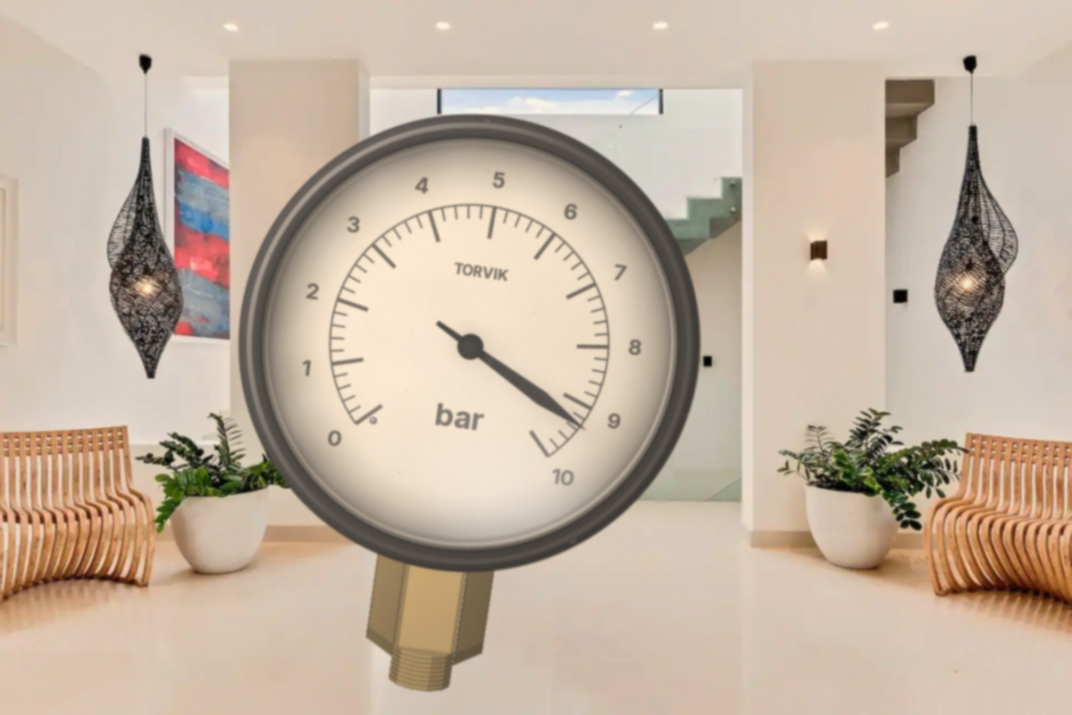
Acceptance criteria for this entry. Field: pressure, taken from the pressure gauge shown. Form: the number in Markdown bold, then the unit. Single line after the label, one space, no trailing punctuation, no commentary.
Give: **9.3** bar
